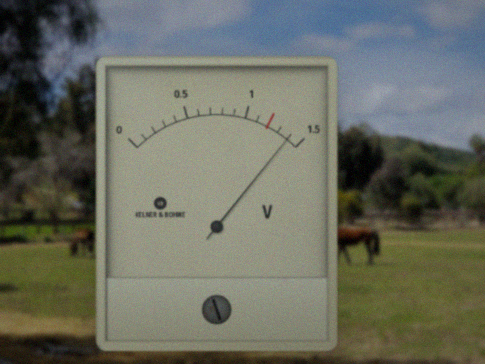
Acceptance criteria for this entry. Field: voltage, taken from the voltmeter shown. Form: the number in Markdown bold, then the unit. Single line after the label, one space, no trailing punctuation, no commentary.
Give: **1.4** V
